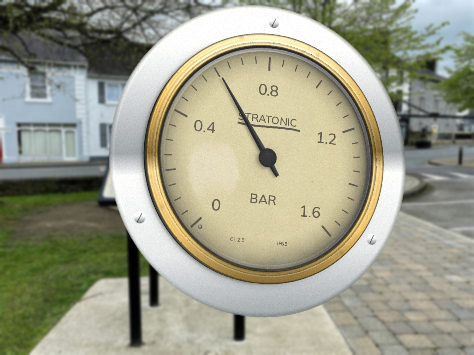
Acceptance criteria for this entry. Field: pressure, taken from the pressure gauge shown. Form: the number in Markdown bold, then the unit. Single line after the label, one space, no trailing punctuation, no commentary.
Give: **0.6** bar
